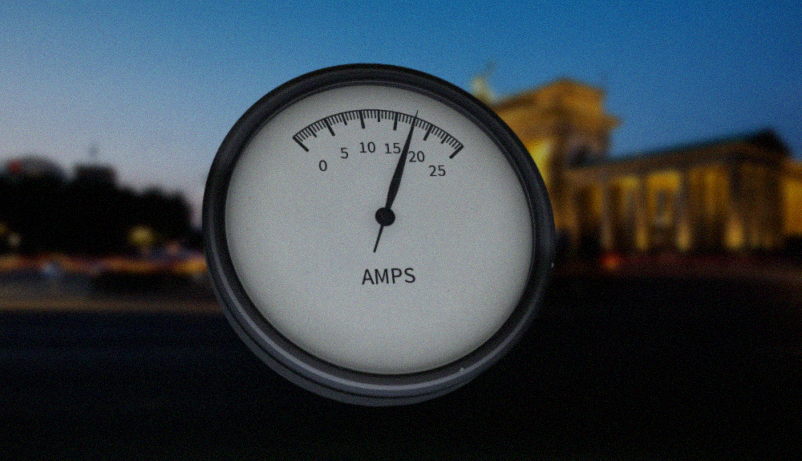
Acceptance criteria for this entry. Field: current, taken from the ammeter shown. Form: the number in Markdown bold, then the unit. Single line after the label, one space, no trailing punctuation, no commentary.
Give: **17.5** A
